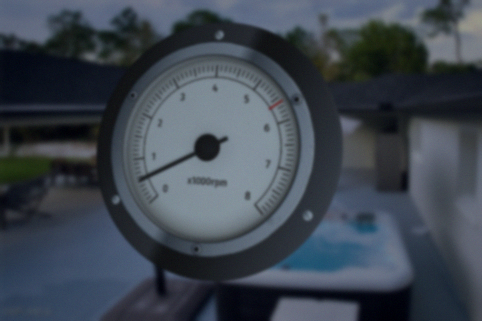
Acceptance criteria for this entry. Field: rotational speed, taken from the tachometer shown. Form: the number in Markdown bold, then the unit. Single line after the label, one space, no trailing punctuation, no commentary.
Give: **500** rpm
